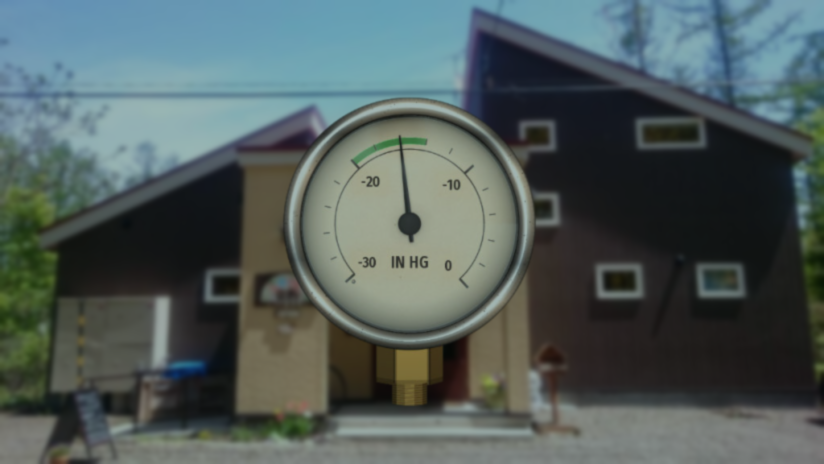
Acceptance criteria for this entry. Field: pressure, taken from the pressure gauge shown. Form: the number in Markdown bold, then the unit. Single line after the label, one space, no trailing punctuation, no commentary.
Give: **-16** inHg
